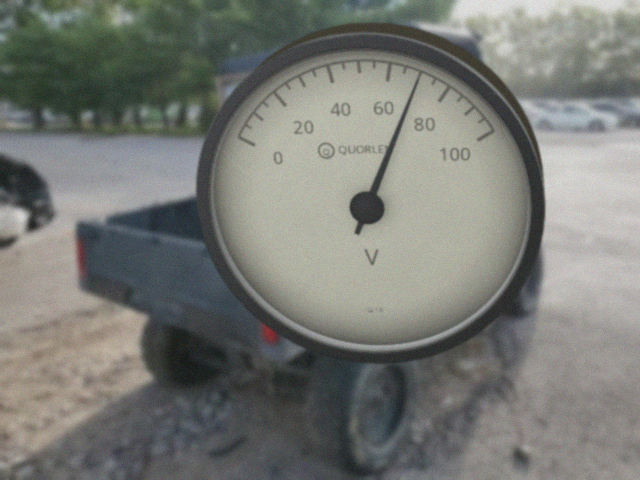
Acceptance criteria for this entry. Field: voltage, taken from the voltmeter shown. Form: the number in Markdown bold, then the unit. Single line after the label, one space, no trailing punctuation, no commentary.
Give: **70** V
